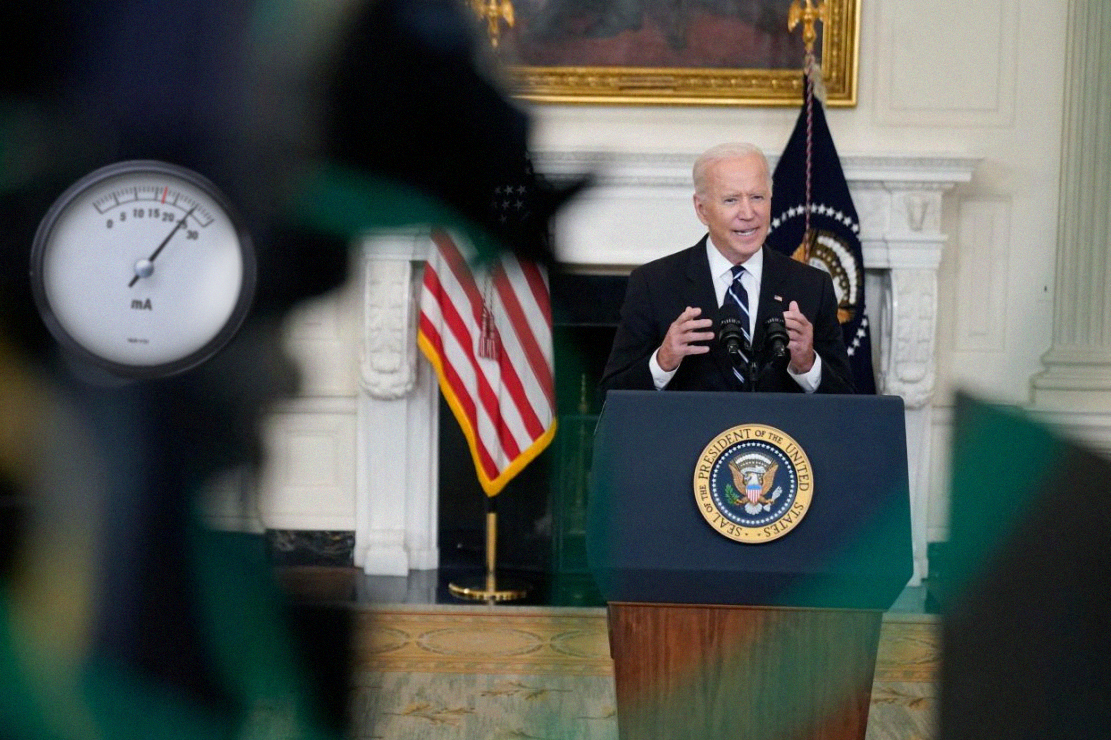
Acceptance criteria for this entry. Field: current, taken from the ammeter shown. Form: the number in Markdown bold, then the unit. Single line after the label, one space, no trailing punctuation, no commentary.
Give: **25** mA
